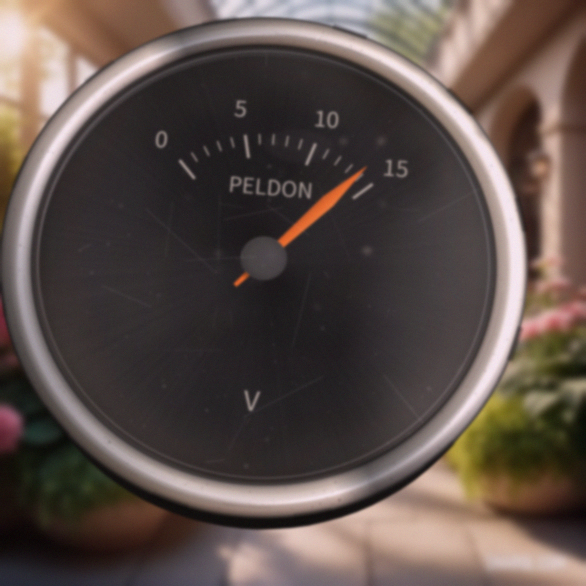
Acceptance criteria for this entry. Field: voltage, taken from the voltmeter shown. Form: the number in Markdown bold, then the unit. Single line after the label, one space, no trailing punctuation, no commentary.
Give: **14** V
